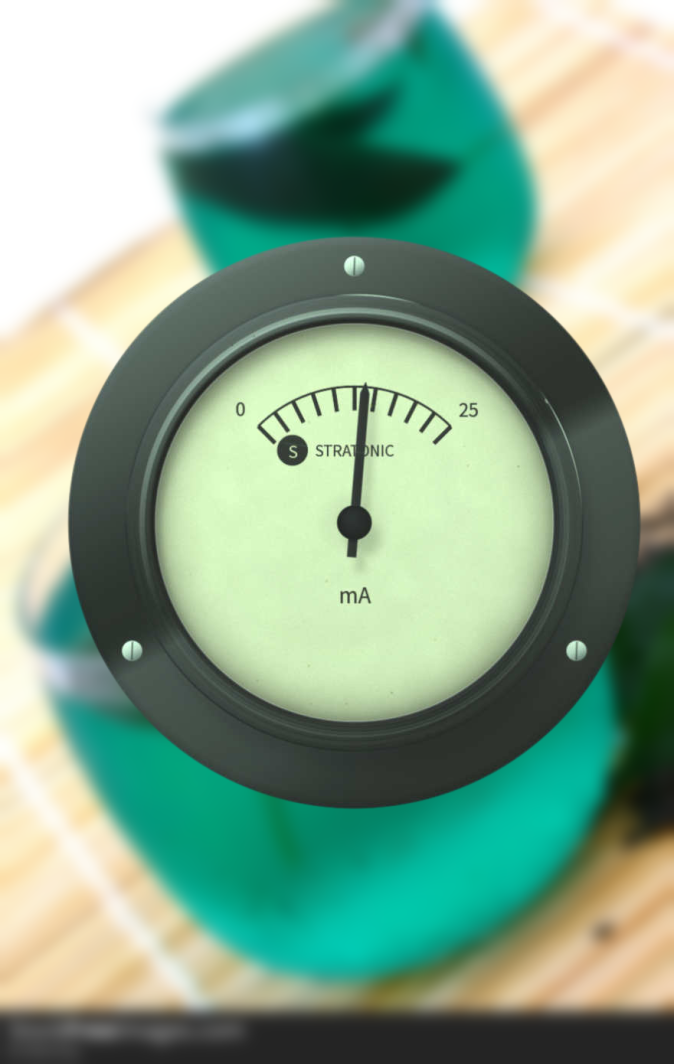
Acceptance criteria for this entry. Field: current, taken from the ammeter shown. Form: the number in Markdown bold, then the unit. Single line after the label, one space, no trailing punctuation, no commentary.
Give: **13.75** mA
